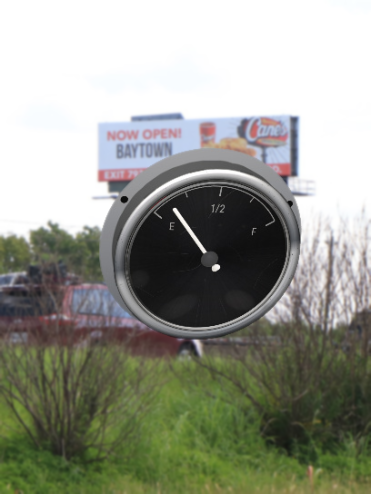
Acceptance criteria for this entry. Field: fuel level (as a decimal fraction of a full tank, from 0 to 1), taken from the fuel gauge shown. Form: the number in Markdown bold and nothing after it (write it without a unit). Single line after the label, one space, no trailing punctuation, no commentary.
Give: **0.125**
